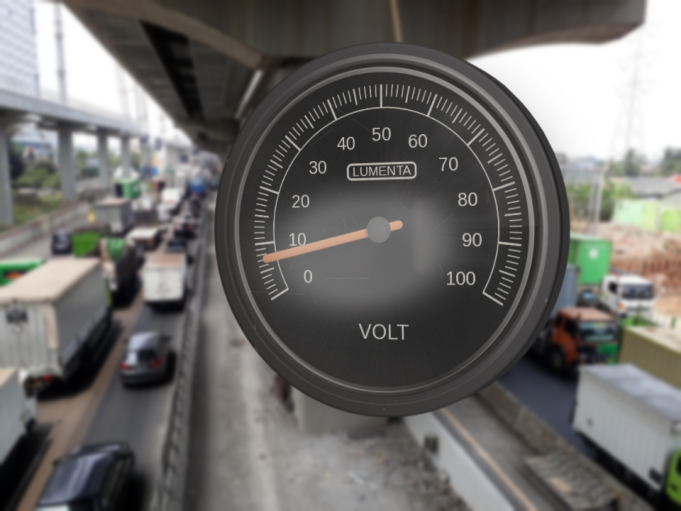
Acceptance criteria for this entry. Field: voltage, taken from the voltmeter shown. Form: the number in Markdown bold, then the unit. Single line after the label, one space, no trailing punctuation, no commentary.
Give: **7** V
